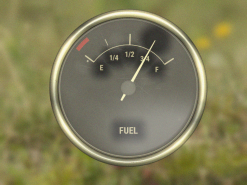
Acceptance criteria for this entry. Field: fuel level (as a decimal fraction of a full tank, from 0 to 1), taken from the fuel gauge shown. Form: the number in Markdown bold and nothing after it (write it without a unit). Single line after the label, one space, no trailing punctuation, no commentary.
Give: **0.75**
